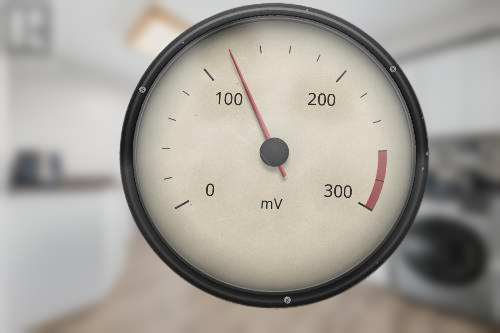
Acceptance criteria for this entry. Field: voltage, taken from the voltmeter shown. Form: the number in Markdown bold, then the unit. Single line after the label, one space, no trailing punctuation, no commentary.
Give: **120** mV
